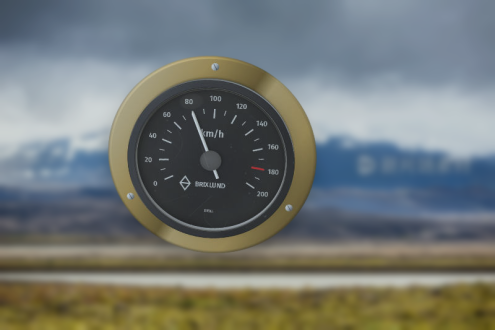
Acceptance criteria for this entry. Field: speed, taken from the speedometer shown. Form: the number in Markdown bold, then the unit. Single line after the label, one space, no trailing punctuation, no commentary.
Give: **80** km/h
